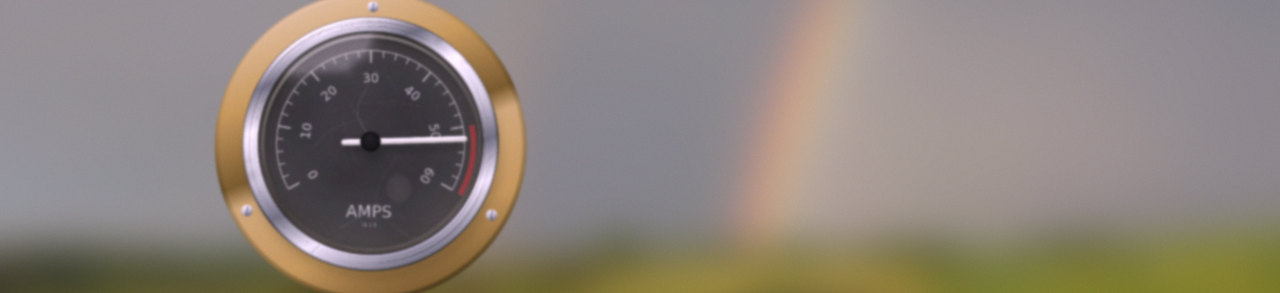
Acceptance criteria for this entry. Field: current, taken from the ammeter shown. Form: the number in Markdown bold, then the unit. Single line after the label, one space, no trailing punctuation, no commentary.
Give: **52** A
